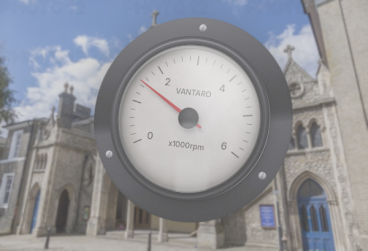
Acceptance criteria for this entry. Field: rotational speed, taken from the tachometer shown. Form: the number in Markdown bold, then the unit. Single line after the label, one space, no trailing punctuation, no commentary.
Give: **1500** rpm
